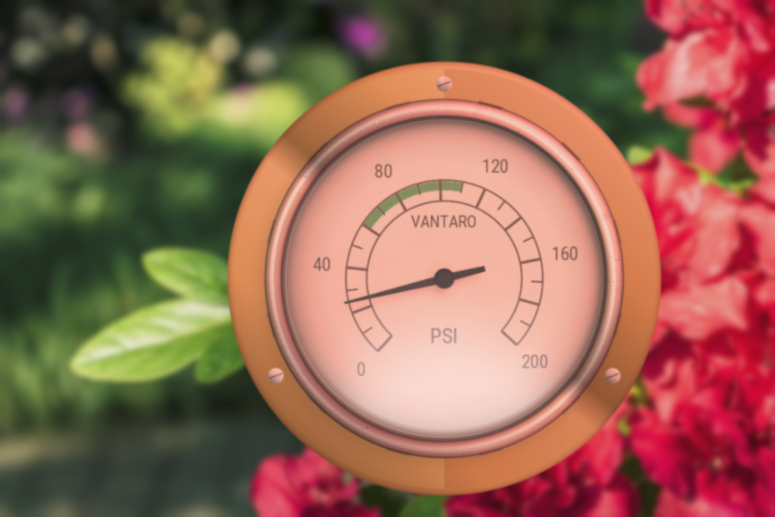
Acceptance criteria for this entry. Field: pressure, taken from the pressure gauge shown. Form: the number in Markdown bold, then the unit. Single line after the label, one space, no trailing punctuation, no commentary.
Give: **25** psi
